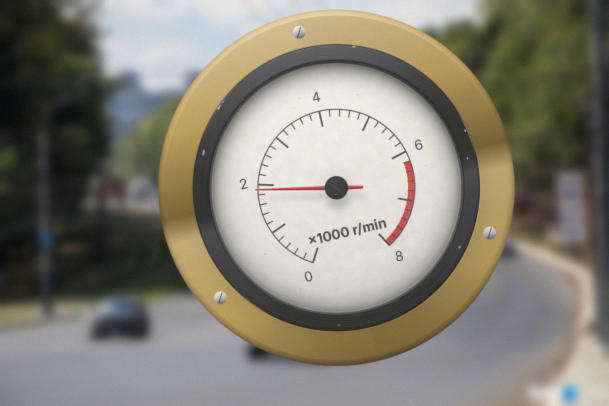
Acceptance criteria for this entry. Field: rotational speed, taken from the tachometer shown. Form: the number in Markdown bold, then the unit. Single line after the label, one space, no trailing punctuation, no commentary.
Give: **1900** rpm
